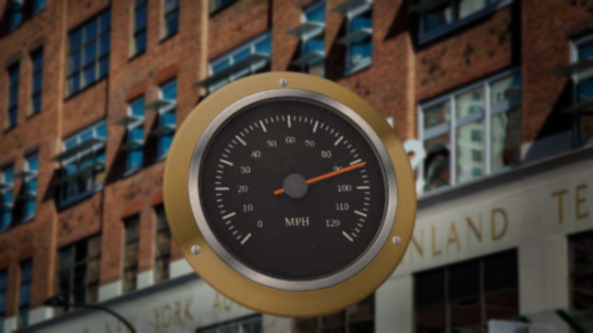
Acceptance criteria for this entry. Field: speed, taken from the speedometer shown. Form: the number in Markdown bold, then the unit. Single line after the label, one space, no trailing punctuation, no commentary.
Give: **92** mph
